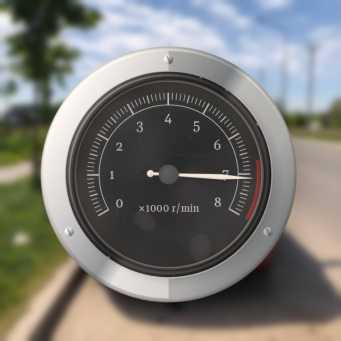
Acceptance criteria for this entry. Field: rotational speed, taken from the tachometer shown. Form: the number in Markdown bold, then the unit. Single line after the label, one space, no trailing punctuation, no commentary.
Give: **7100** rpm
